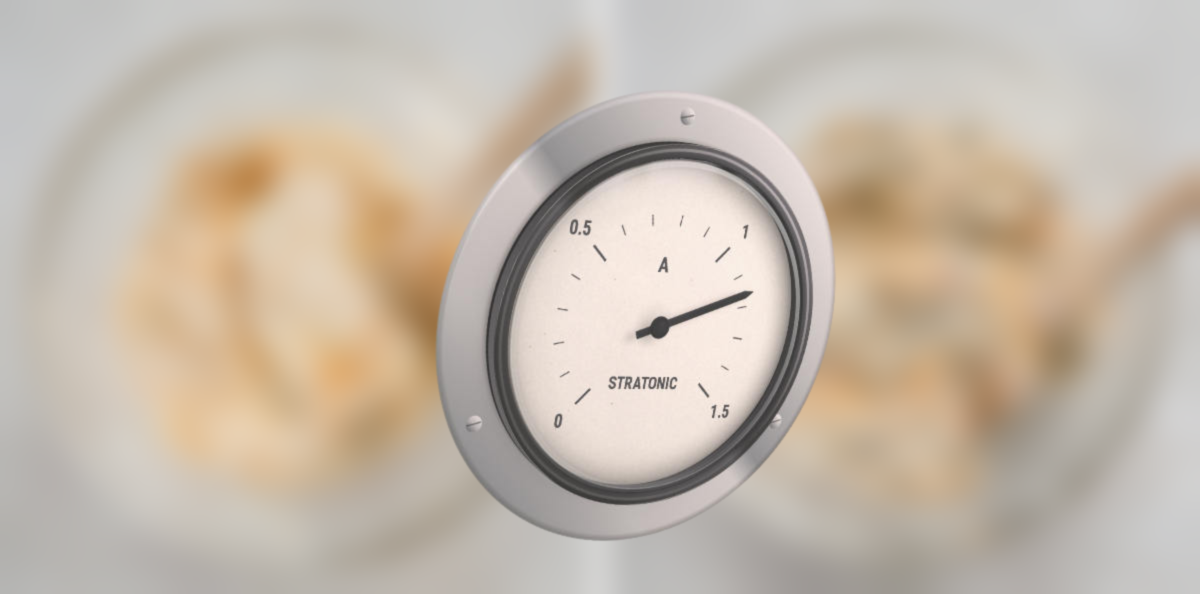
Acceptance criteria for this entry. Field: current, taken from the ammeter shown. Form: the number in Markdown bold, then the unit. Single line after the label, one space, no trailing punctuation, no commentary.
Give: **1.15** A
